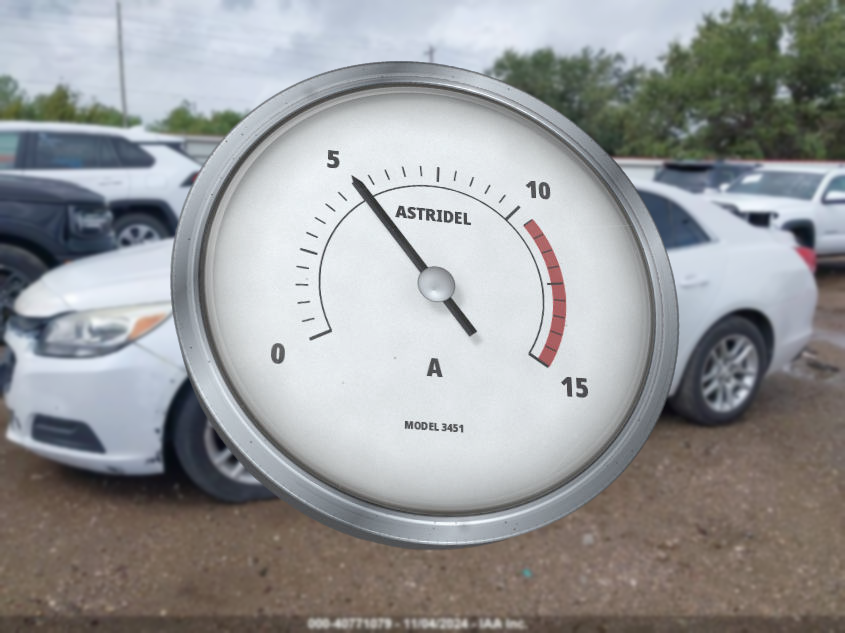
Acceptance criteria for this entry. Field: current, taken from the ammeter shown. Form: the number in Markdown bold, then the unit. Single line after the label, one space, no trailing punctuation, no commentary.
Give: **5** A
